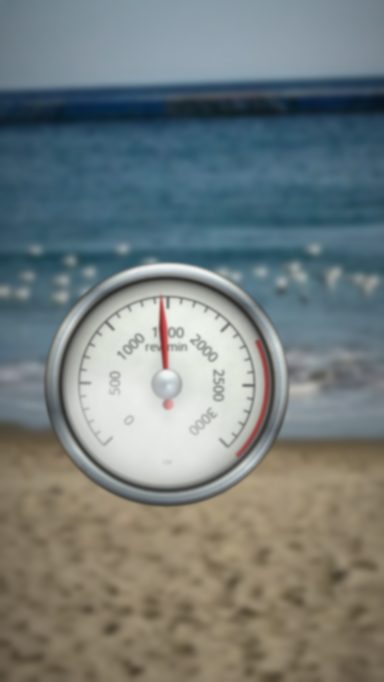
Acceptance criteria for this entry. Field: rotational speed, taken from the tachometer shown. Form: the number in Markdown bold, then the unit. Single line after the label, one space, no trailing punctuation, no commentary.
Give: **1450** rpm
